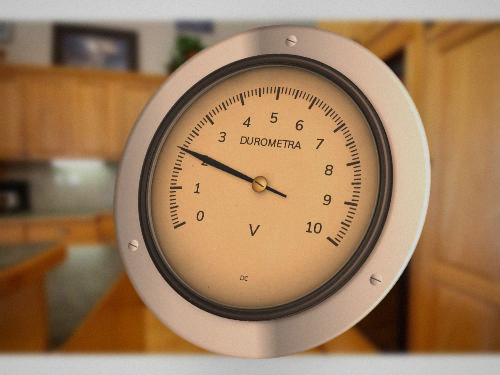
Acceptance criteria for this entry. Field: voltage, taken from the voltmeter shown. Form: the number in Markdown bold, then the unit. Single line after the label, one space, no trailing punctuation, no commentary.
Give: **2** V
